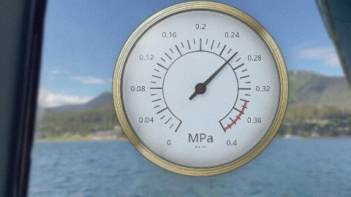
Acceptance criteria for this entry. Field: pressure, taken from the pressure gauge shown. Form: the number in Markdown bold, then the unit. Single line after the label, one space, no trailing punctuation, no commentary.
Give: **0.26** MPa
